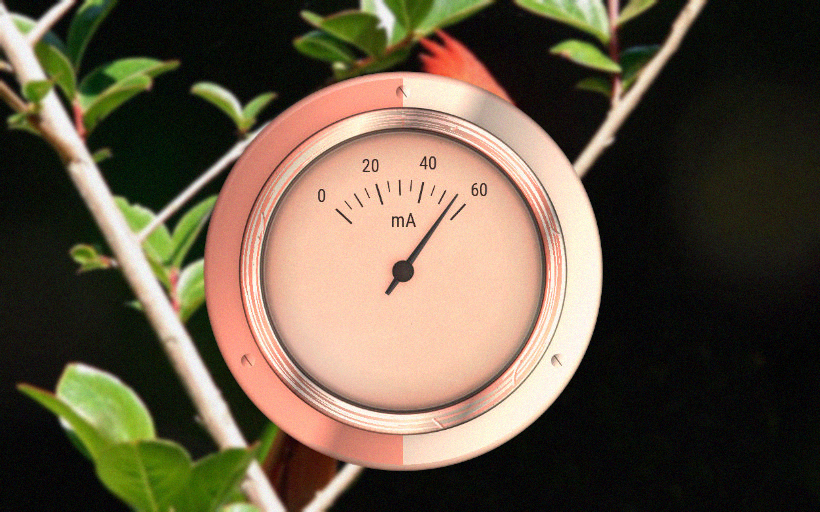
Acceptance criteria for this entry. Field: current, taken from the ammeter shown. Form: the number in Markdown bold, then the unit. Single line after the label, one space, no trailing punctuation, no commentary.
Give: **55** mA
